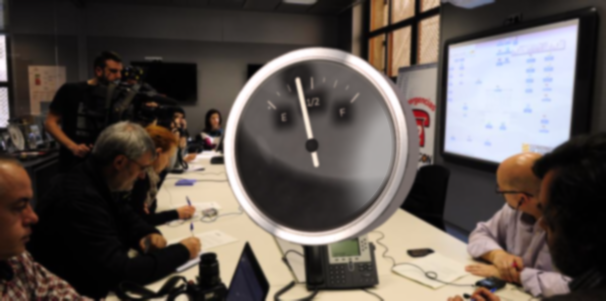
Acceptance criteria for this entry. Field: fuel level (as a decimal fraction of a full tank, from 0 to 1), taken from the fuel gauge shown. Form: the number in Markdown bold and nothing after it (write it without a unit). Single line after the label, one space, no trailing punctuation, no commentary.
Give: **0.375**
